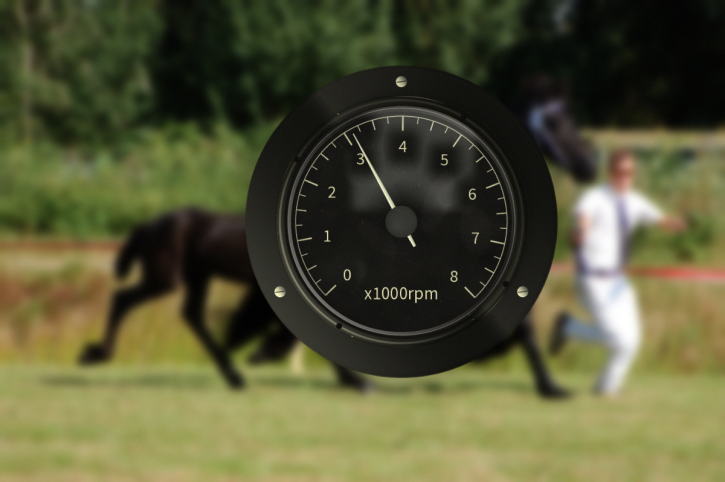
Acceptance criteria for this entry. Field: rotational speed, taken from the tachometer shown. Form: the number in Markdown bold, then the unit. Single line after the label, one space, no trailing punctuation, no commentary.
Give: **3125** rpm
